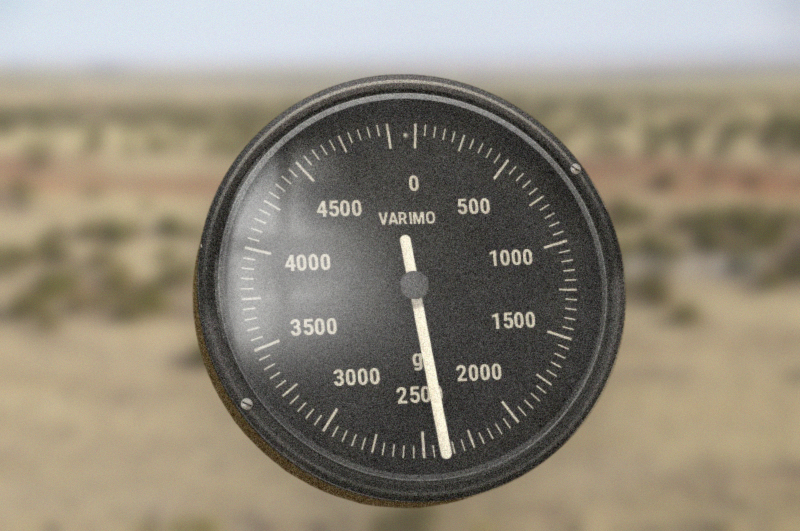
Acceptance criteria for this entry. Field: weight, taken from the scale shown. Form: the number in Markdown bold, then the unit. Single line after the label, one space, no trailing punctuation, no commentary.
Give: **2400** g
